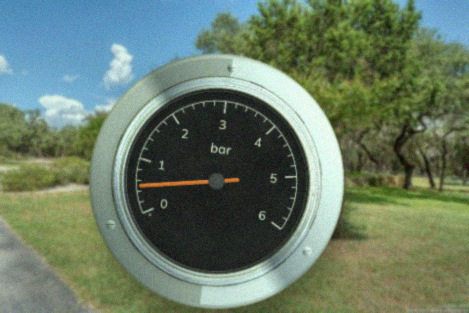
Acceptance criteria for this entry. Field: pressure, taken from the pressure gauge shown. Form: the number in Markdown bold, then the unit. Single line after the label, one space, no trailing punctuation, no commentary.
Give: **0.5** bar
